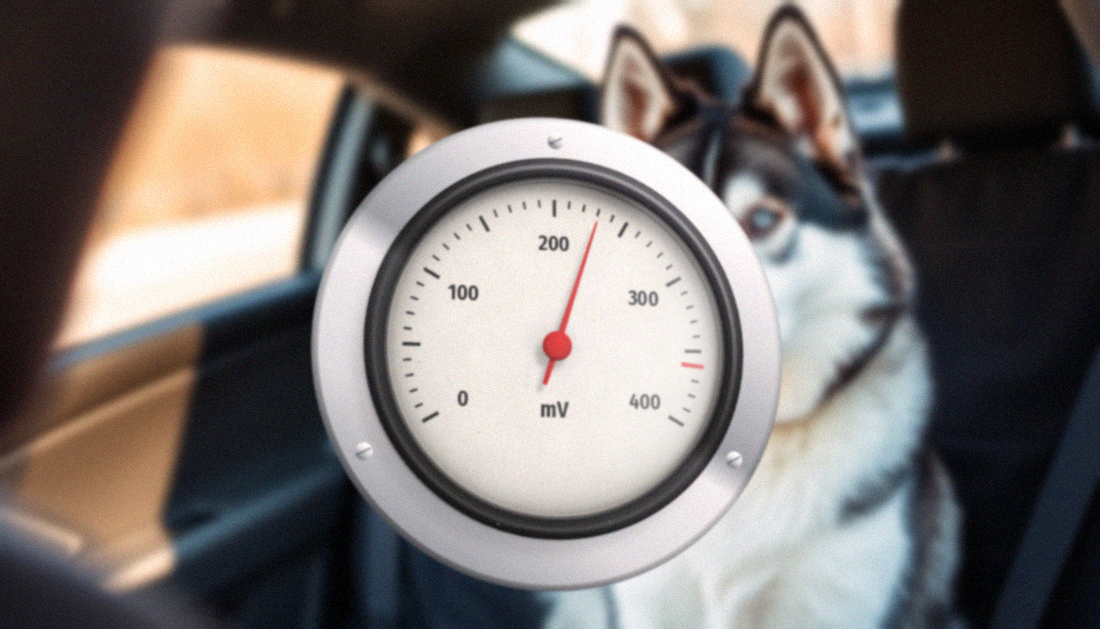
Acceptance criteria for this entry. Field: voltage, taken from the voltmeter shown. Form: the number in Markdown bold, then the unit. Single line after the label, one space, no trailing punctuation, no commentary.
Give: **230** mV
